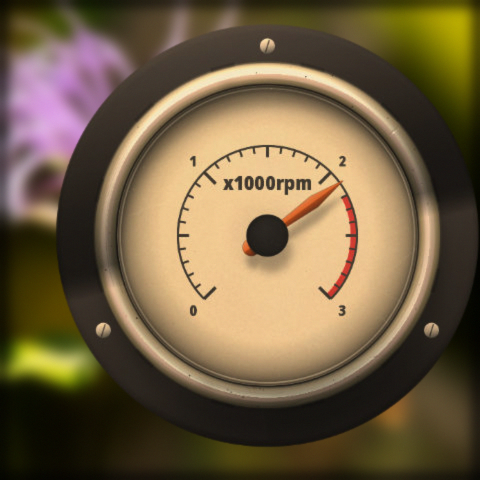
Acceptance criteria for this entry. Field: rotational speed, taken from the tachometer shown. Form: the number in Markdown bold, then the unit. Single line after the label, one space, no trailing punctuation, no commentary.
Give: **2100** rpm
